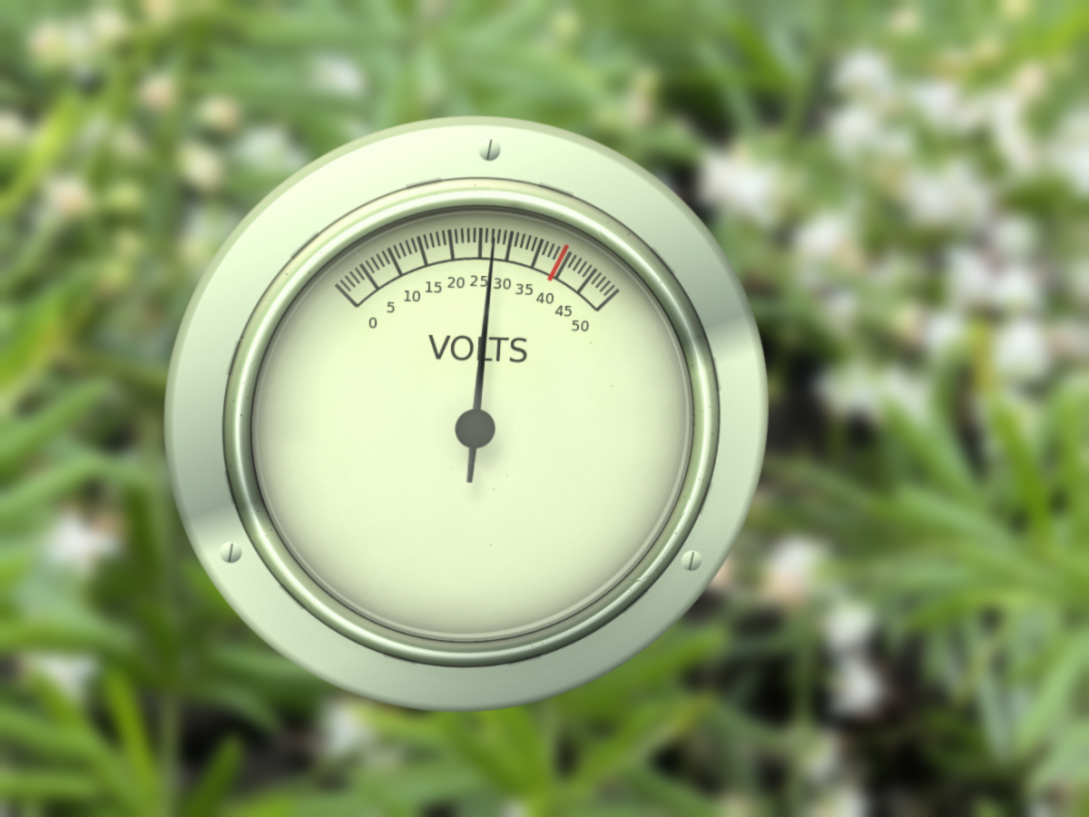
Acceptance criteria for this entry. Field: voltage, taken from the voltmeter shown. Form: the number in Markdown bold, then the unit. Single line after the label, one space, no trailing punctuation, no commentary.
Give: **27** V
